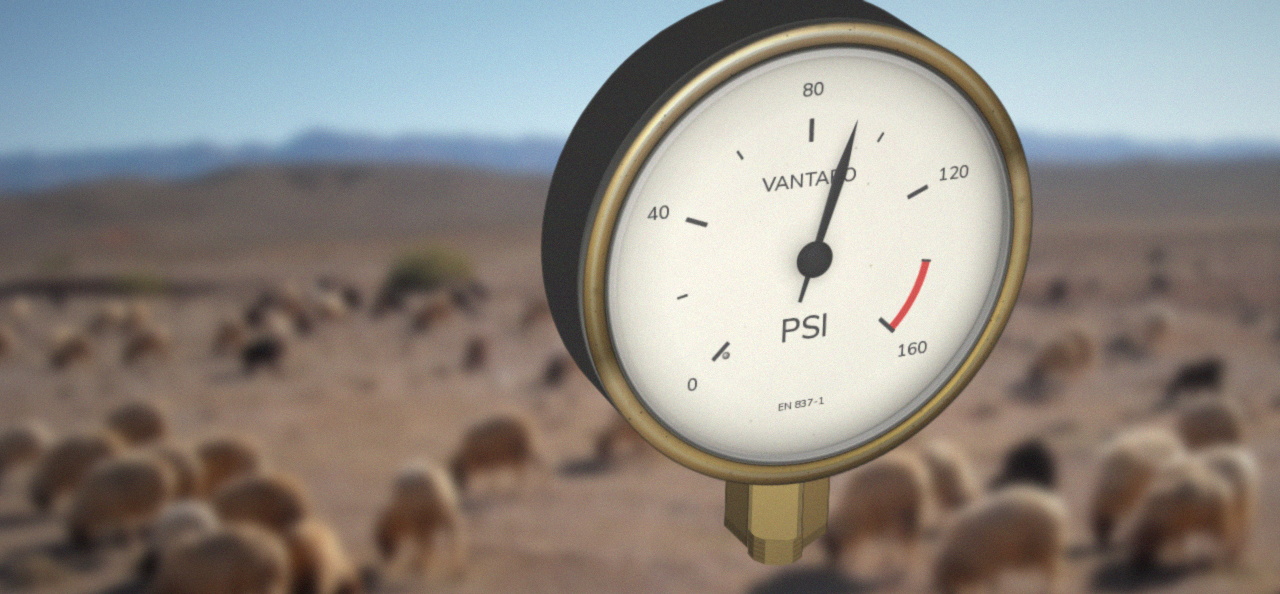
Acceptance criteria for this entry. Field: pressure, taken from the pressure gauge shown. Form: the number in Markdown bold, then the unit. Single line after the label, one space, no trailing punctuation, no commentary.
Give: **90** psi
